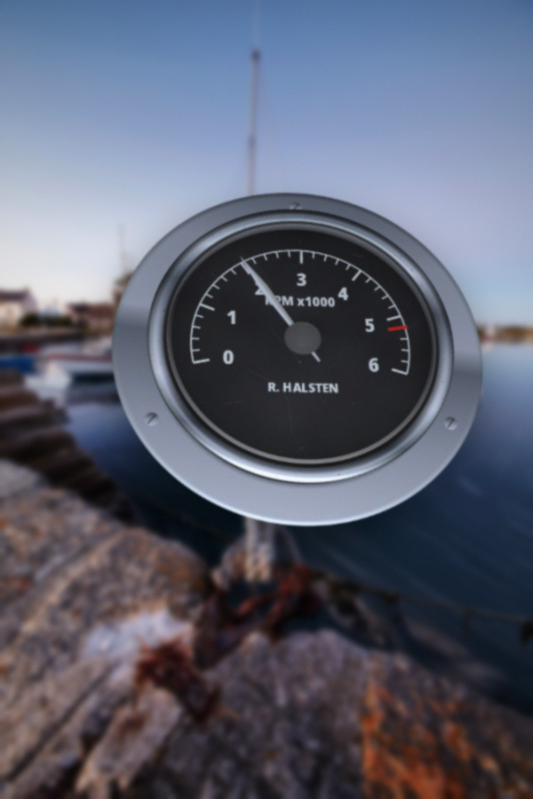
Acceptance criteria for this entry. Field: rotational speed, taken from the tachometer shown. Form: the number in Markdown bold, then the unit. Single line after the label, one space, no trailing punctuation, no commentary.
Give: **2000** rpm
